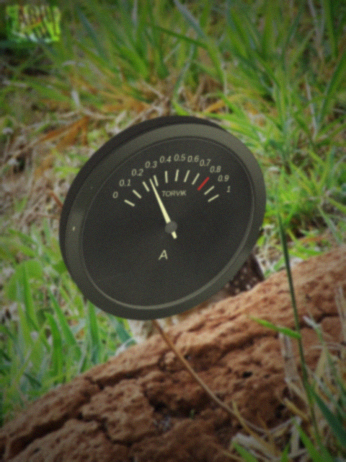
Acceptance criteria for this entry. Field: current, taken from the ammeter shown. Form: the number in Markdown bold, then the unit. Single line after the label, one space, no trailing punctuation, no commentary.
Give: **0.25** A
